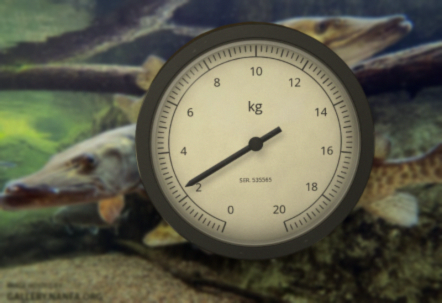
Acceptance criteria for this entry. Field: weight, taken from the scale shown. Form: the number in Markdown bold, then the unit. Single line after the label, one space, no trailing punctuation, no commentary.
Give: **2.4** kg
